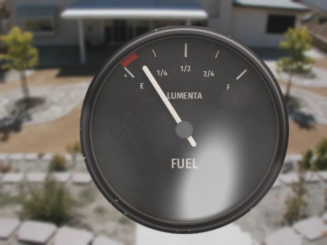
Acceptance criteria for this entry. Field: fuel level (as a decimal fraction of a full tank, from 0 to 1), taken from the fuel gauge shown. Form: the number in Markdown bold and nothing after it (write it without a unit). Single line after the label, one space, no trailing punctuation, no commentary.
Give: **0.125**
